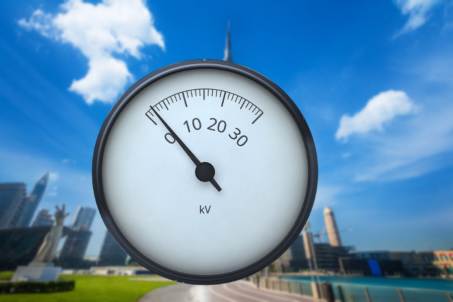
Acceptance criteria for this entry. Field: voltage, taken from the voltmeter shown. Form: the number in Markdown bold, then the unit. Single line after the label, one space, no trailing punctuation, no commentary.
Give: **2** kV
